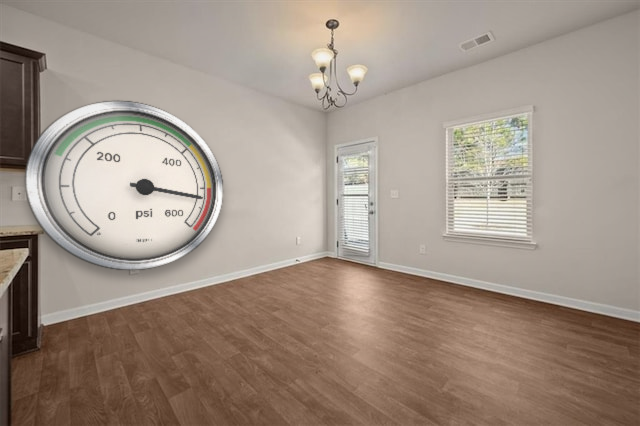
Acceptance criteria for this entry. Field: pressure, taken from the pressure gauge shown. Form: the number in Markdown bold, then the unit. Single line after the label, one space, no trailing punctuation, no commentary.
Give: **525** psi
